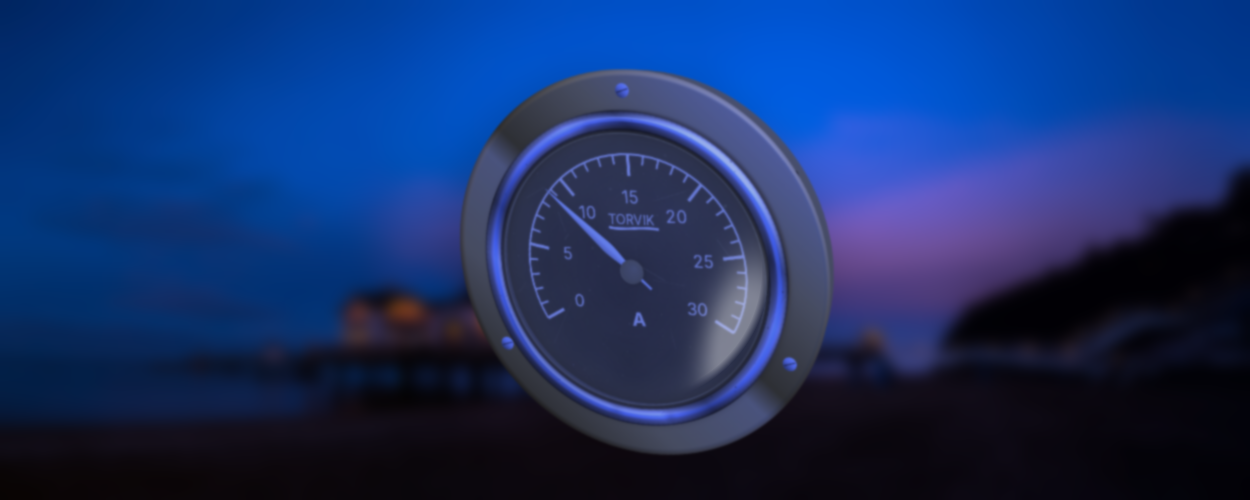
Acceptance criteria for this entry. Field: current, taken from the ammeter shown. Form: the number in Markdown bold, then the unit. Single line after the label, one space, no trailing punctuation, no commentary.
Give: **9** A
